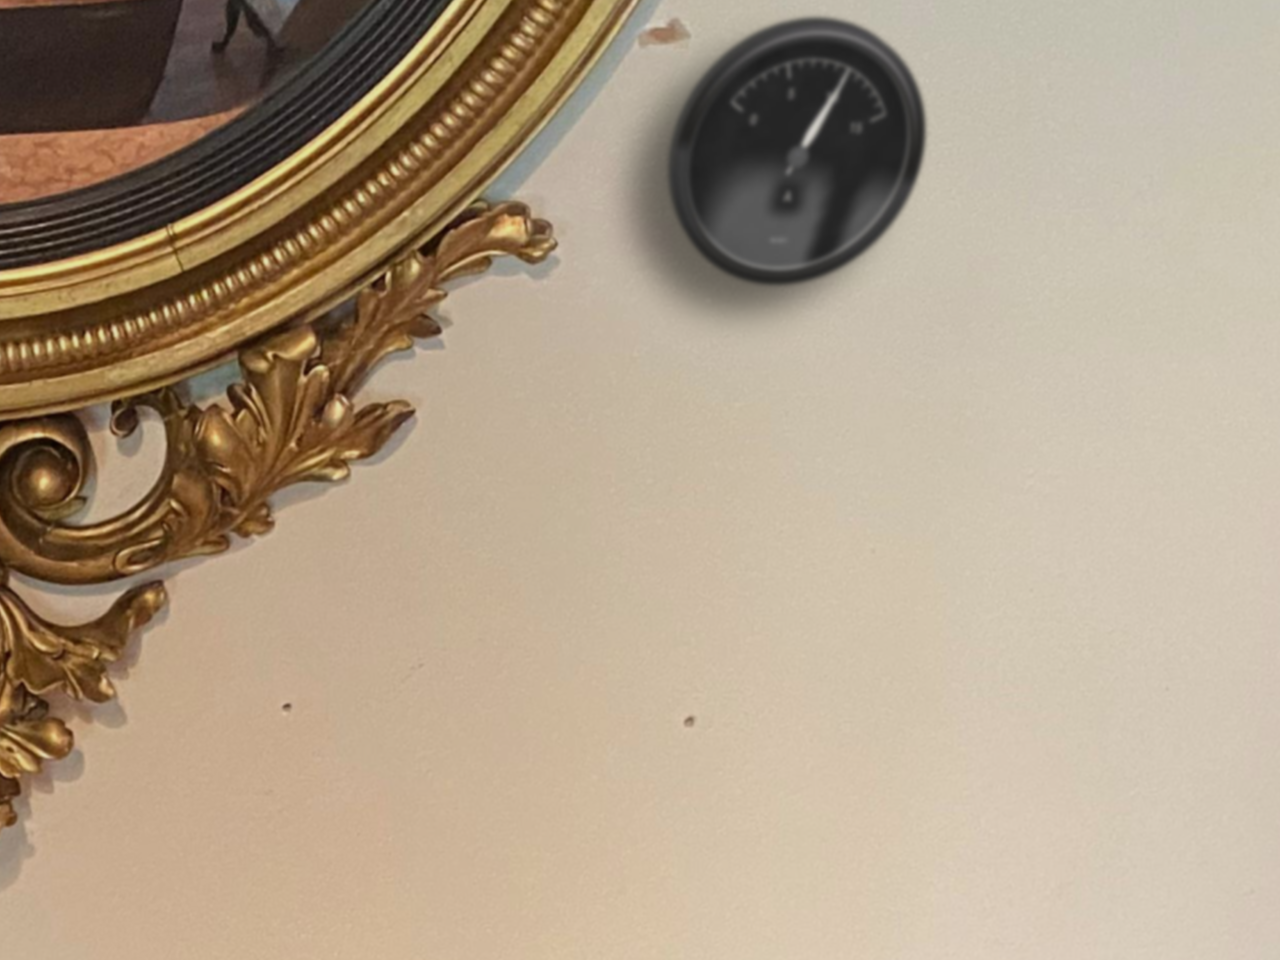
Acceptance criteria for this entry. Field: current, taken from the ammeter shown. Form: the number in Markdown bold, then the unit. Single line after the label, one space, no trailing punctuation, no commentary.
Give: **10** A
